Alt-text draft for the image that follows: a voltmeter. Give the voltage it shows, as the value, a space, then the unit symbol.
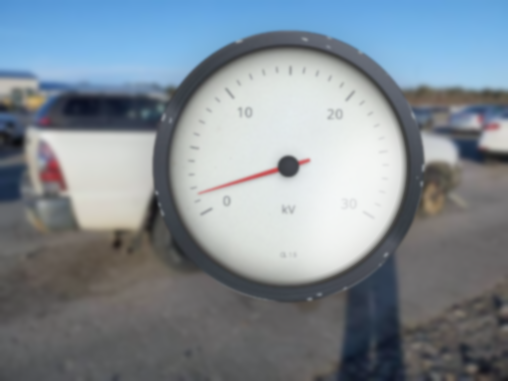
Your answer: 1.5 kV
